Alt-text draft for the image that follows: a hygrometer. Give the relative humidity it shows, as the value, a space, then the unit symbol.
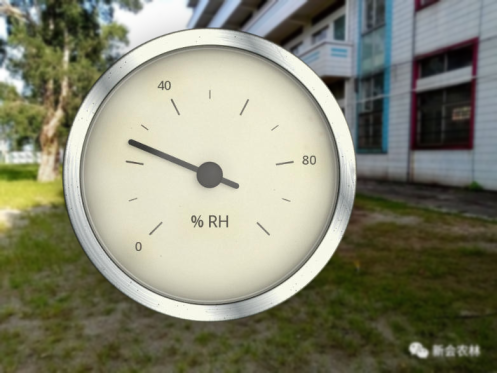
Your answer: 25 %
